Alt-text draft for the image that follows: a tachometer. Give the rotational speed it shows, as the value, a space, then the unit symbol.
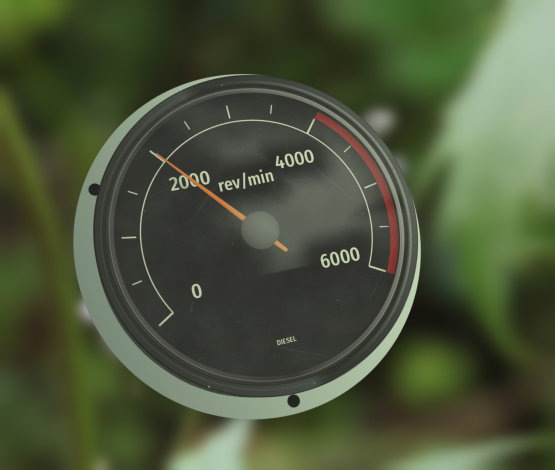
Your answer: 2000 rpm
